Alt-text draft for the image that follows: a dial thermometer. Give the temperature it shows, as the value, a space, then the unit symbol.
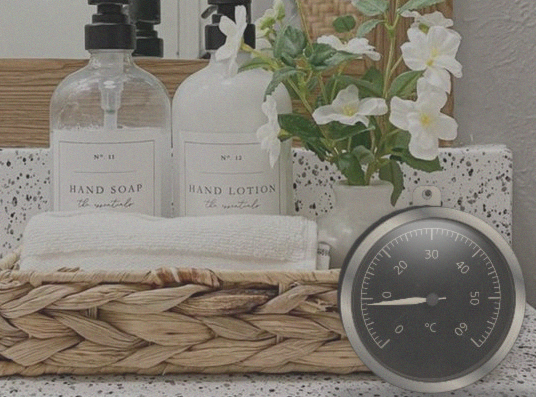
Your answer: 9 °C
